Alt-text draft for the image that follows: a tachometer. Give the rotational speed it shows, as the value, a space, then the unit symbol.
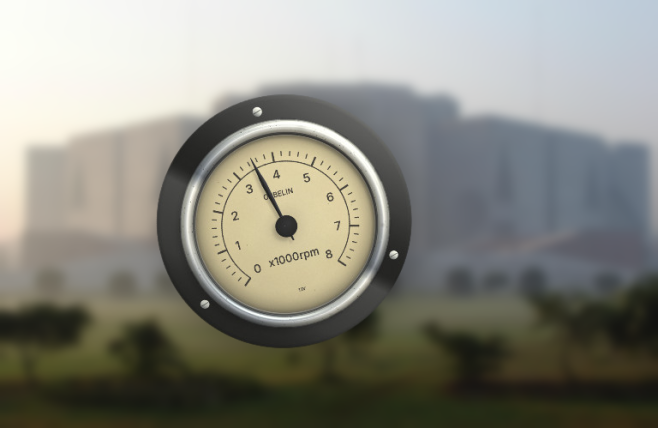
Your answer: 3500 rpm
